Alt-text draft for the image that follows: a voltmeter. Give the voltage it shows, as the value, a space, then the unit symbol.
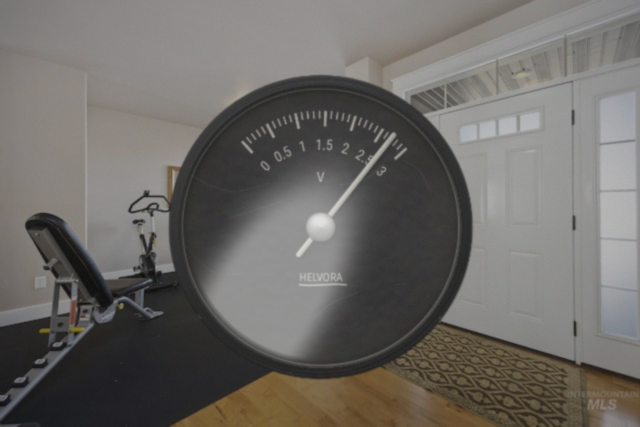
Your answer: 2.7 V
